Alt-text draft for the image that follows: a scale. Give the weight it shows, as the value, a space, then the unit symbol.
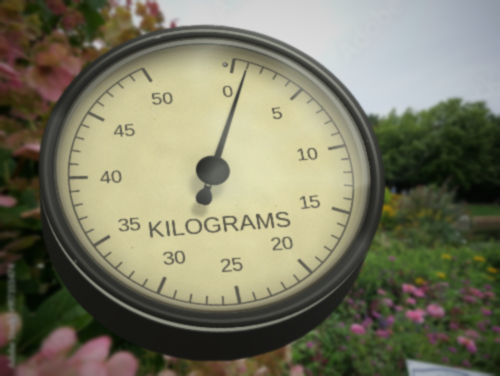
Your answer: 1 kg
